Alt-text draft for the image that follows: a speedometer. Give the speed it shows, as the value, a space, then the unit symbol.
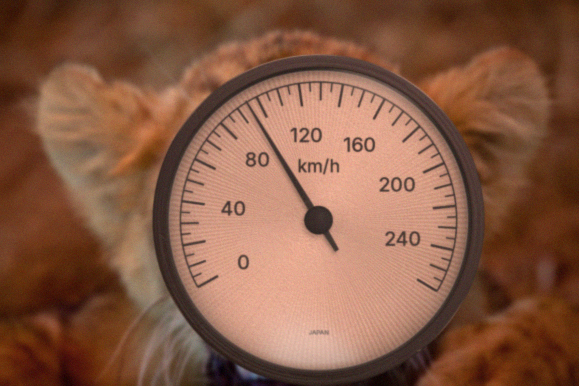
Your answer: 95 km/h
